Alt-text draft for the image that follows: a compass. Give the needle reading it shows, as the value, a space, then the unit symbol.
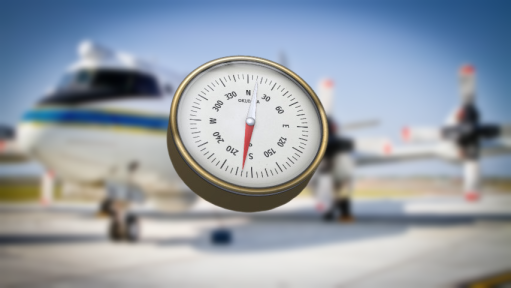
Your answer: 190 °
